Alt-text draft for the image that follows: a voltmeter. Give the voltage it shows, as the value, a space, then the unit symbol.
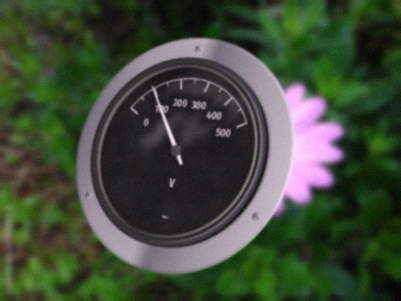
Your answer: 100 V
